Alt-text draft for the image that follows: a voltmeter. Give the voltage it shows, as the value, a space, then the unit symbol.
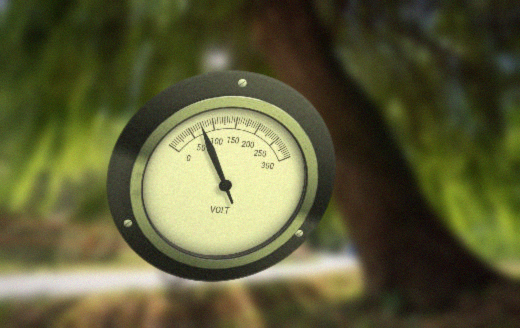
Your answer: 75 V
